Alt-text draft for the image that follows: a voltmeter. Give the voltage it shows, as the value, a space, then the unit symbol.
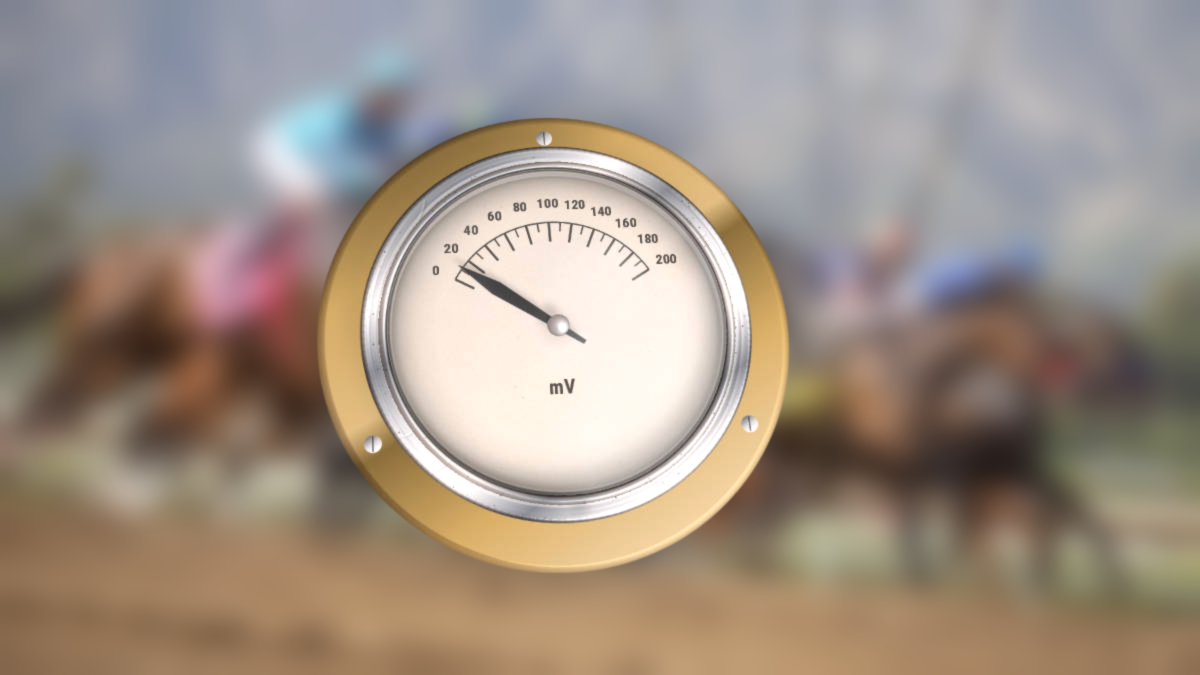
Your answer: 10 mV
